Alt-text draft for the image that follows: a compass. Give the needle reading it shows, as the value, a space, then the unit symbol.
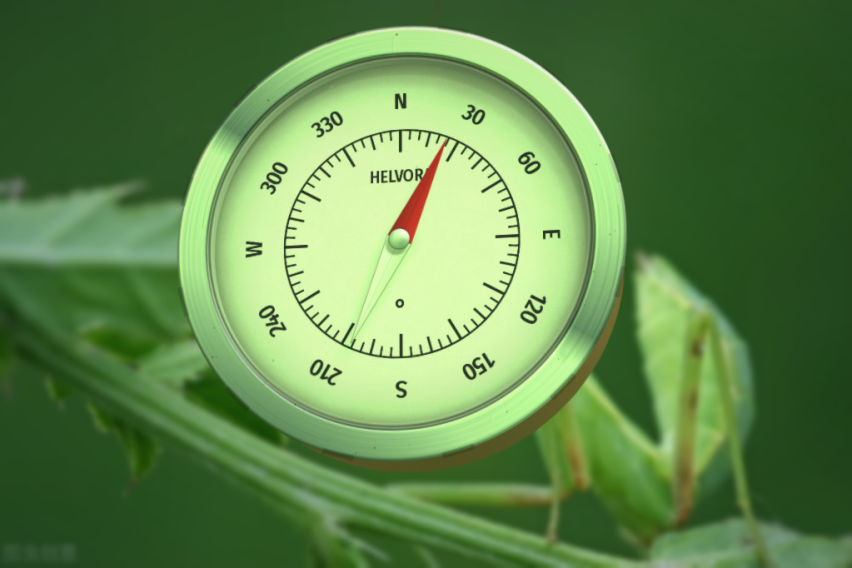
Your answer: 25 °
